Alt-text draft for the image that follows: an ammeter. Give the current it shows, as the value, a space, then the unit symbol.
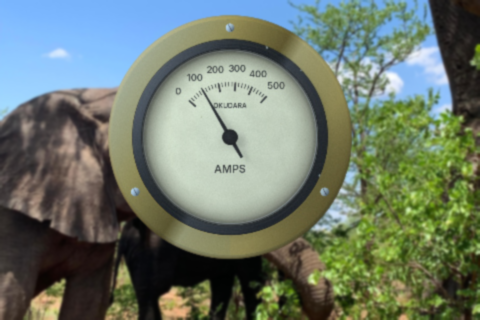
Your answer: 100 A
